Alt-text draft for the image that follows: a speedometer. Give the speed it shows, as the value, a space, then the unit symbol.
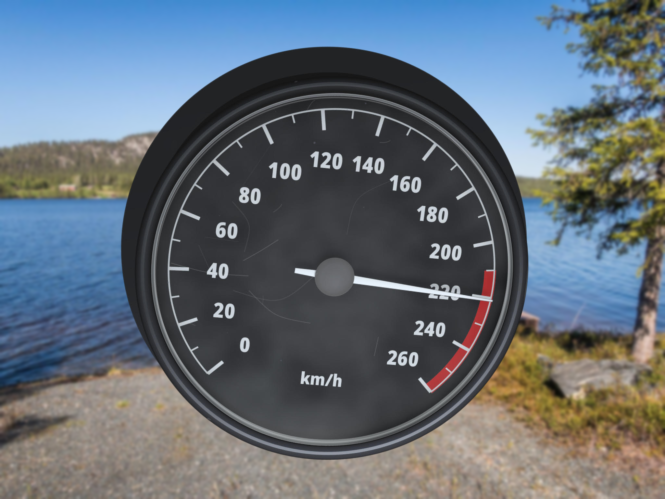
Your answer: 220 km/h
